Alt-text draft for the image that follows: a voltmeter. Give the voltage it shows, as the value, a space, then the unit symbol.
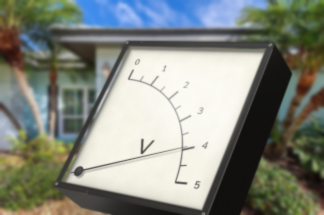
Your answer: 4 V
